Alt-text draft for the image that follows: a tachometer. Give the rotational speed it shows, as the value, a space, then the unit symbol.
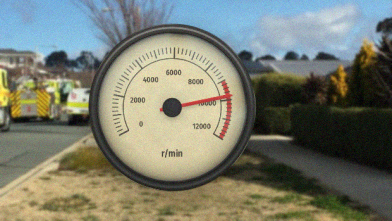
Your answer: 9800 rpm
